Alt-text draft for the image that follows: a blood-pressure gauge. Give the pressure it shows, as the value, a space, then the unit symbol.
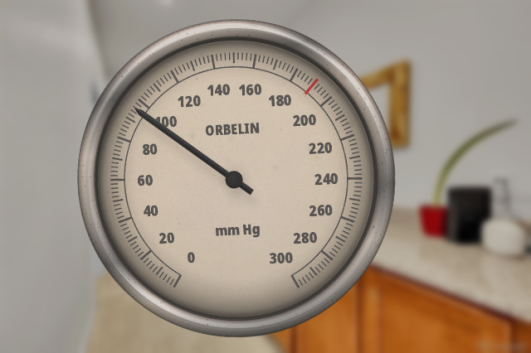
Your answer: 96 mmHg
